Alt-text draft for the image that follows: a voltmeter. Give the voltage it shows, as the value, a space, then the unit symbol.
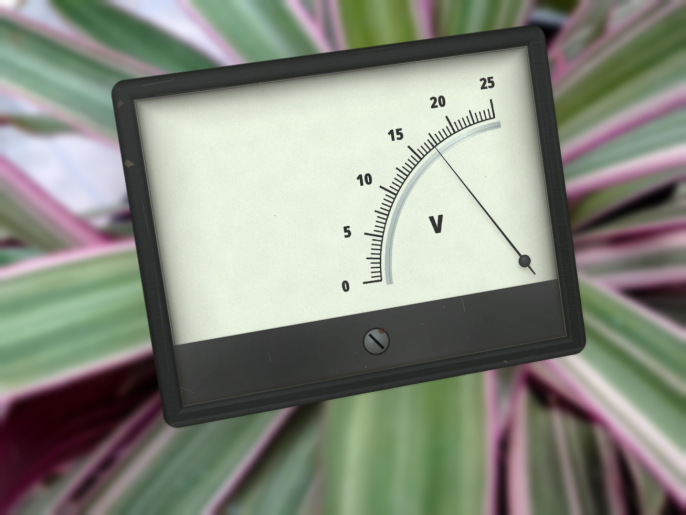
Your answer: 17 V
